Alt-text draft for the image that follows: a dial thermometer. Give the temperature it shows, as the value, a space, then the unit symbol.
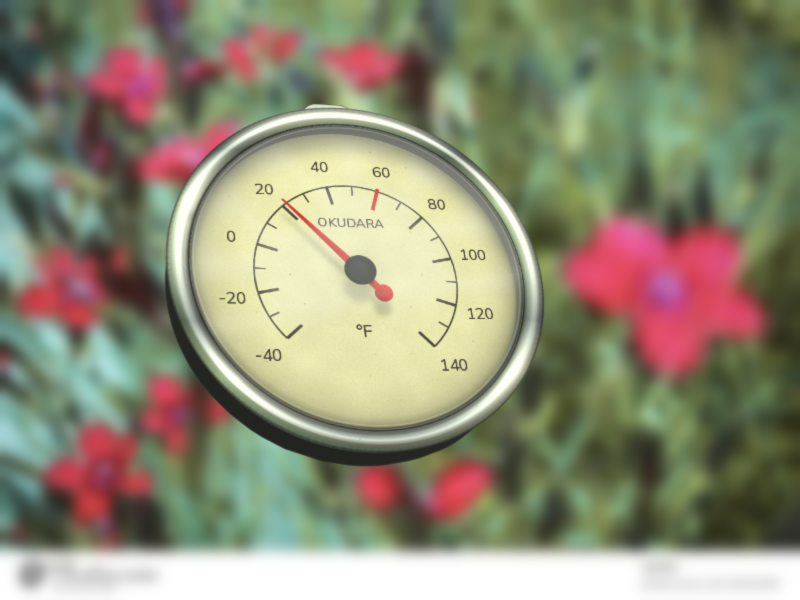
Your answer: 20 °F
